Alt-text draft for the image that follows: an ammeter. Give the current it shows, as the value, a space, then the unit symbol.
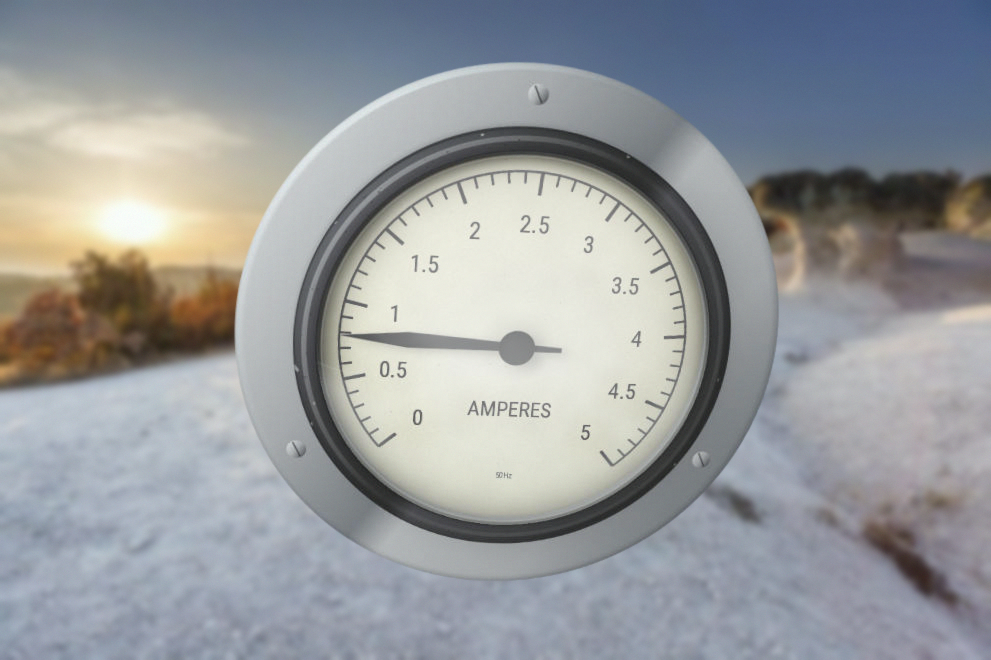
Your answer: 0.8 A
